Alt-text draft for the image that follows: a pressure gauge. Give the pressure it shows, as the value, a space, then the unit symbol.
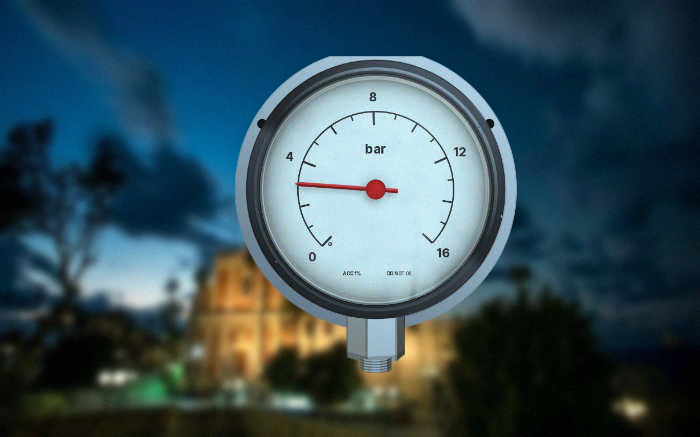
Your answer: 3 bar
